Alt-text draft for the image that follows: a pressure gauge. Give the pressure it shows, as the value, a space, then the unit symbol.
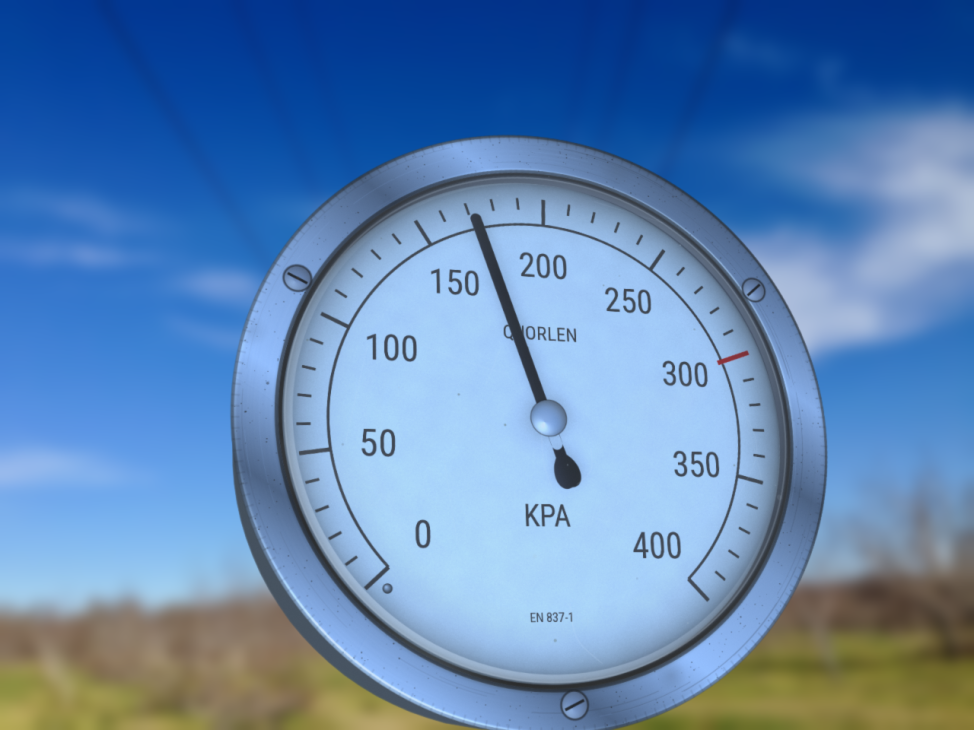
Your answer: 170 kPa
